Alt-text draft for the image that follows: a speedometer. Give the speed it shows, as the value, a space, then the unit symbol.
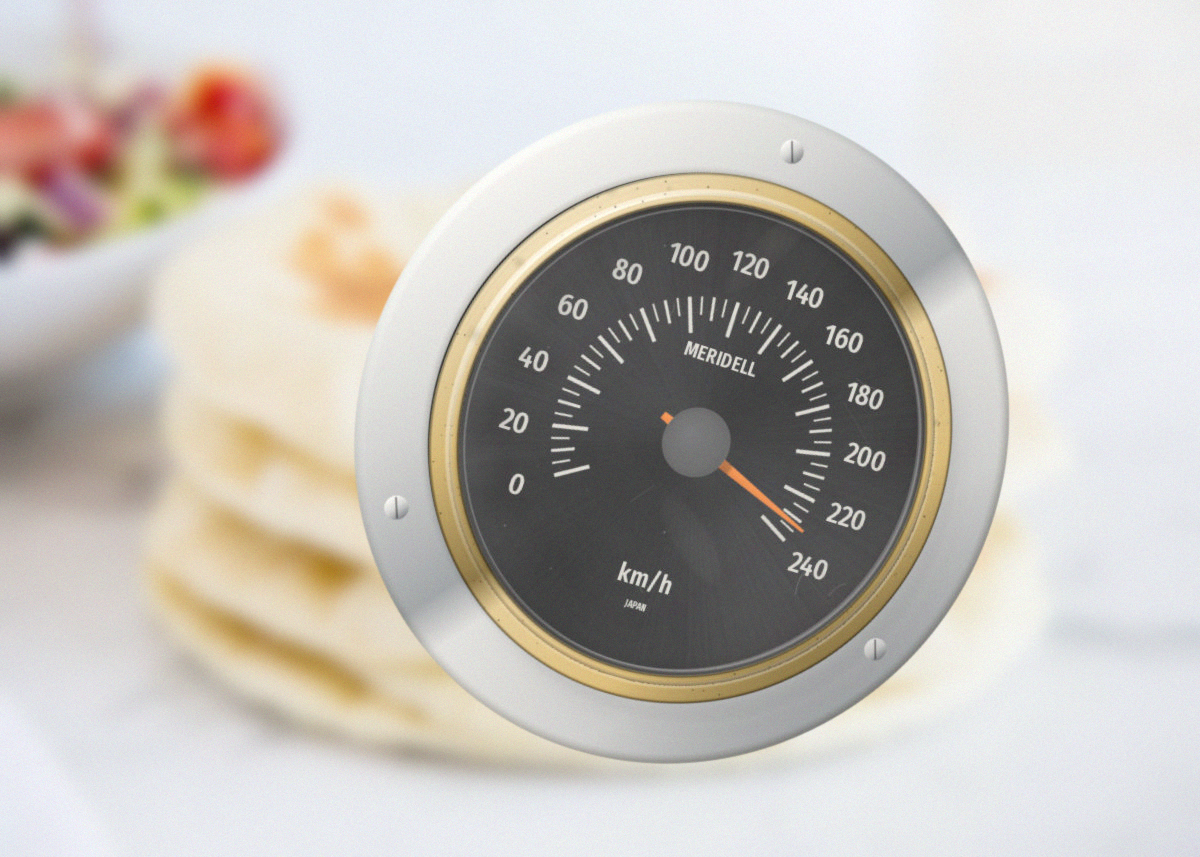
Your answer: 232.5 km/h
